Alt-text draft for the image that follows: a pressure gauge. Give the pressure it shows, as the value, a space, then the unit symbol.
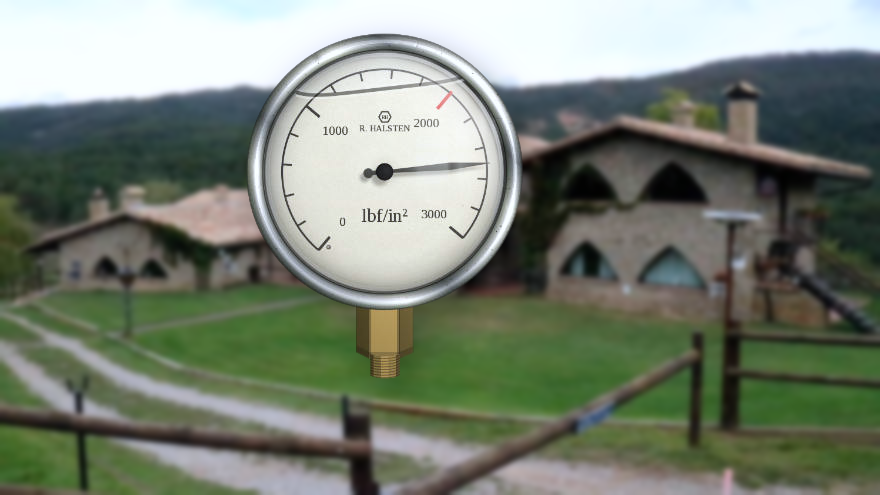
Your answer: 2500 psi
